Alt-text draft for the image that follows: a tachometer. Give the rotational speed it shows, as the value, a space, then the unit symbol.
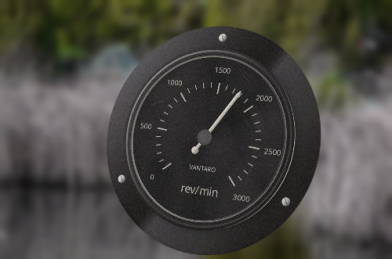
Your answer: 1800 rpm
